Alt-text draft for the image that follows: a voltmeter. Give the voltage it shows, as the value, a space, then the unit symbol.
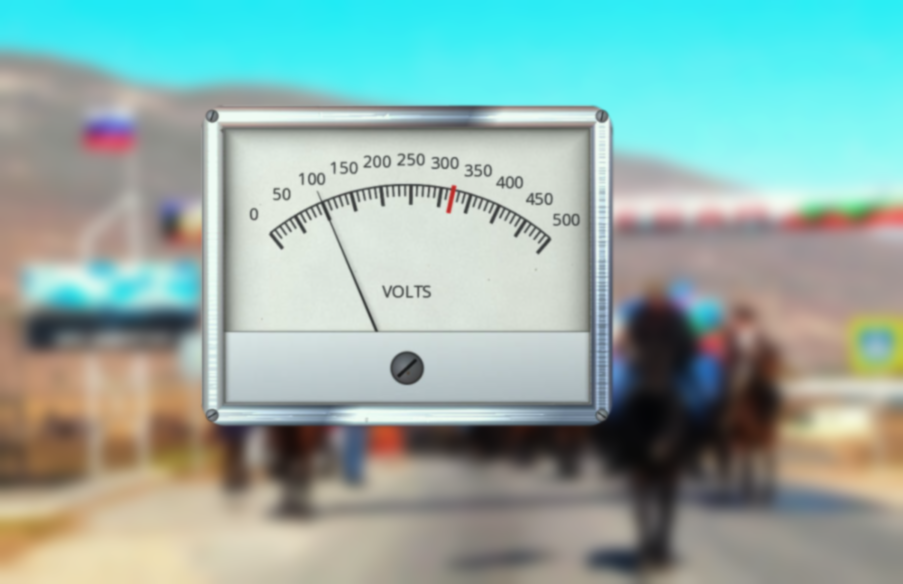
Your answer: 100 V
